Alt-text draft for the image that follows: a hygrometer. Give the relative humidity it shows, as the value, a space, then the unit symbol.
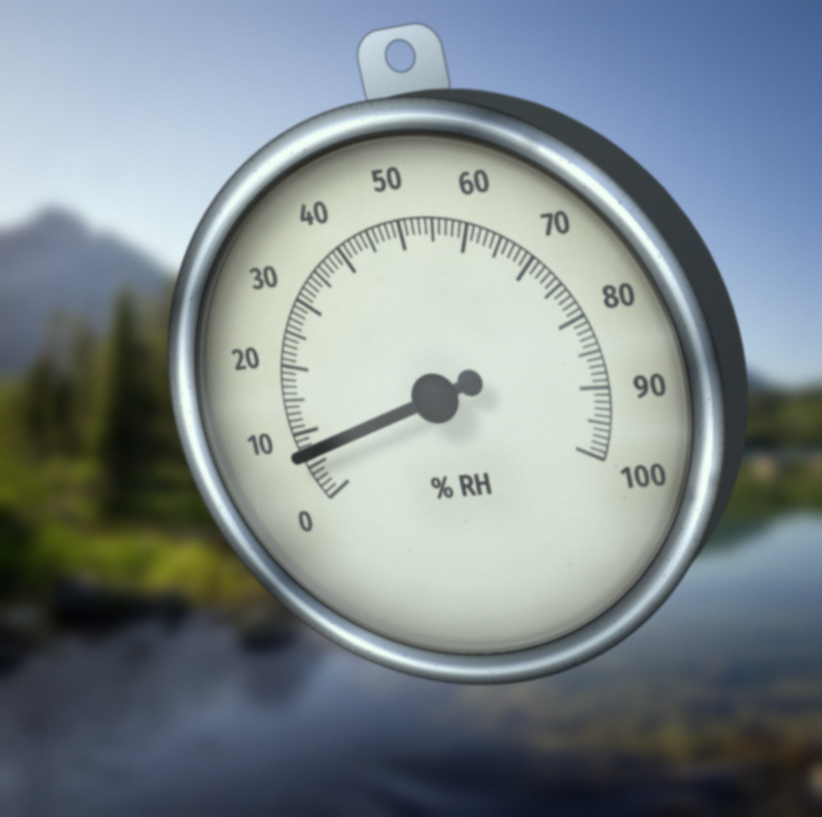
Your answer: 7 %
